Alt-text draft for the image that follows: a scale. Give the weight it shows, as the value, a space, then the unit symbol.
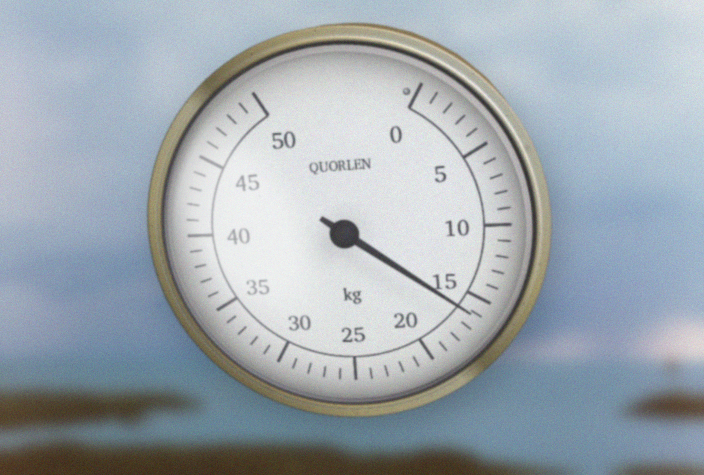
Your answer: 16 kg
